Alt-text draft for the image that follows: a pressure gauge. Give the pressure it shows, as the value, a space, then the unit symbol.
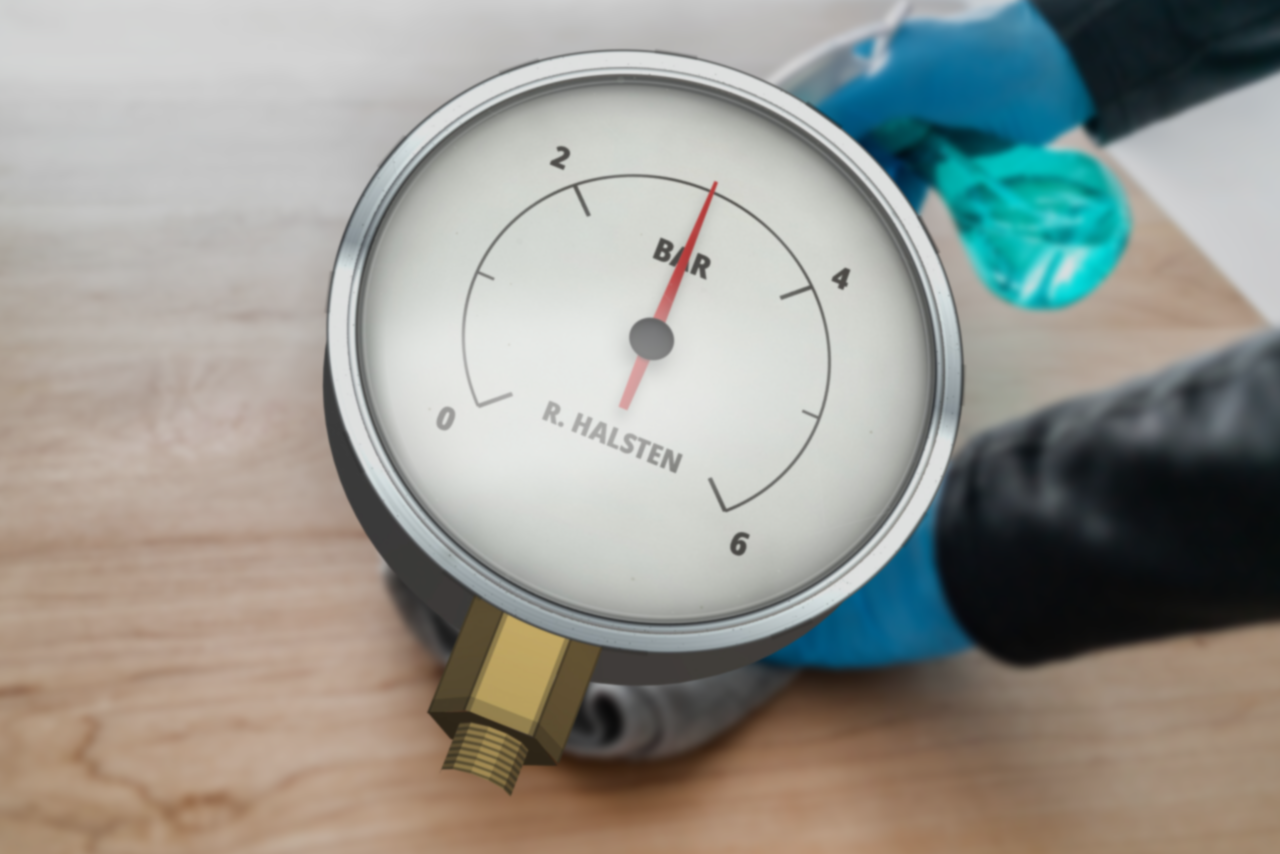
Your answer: 3 bar
